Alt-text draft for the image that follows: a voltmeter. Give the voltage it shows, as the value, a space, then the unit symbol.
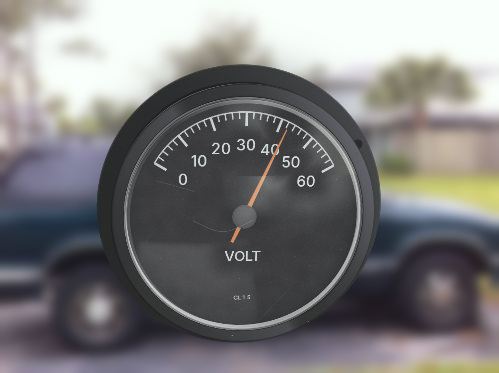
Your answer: 42 V
